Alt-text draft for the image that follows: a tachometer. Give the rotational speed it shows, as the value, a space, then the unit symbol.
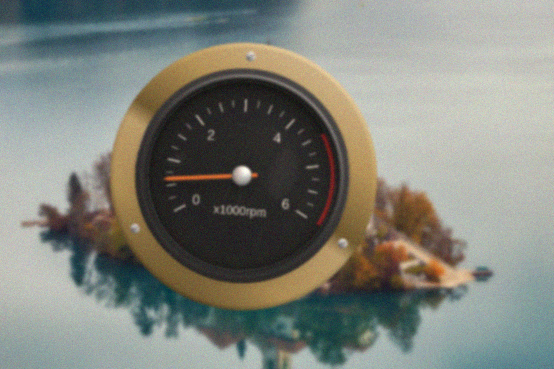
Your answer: 625 rpm
